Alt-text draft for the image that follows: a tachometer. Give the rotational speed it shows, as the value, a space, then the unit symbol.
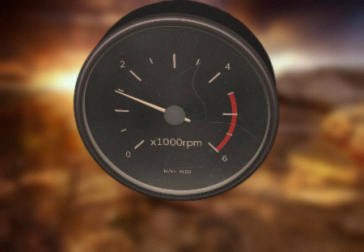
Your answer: 1500 rpm
